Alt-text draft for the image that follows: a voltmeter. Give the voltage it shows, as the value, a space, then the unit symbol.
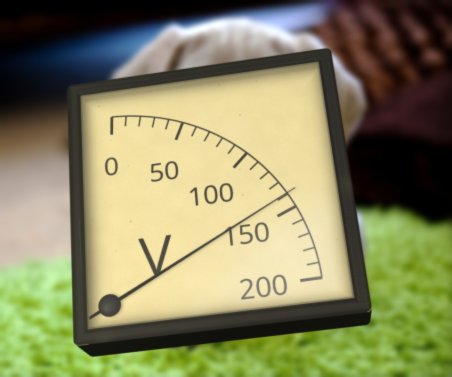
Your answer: 140 V
